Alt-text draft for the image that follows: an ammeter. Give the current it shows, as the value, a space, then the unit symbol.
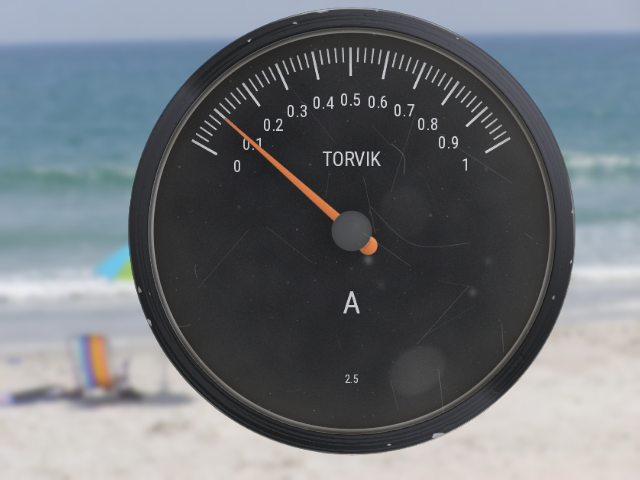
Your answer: 0.1 A
